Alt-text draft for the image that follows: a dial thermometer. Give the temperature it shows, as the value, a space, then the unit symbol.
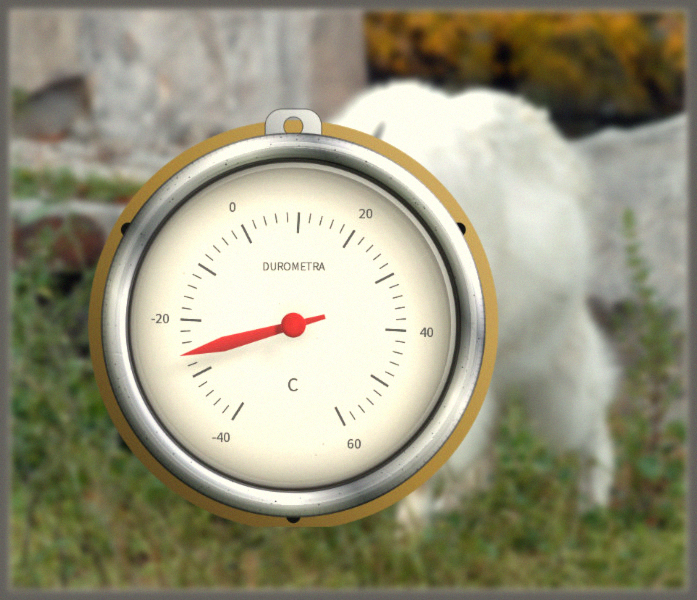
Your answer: -26 °C
